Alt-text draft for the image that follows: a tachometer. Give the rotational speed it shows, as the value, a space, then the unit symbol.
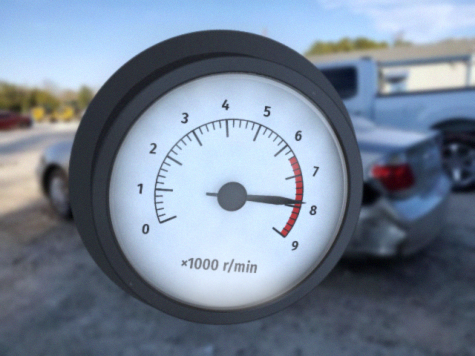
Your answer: 7800 rpm
